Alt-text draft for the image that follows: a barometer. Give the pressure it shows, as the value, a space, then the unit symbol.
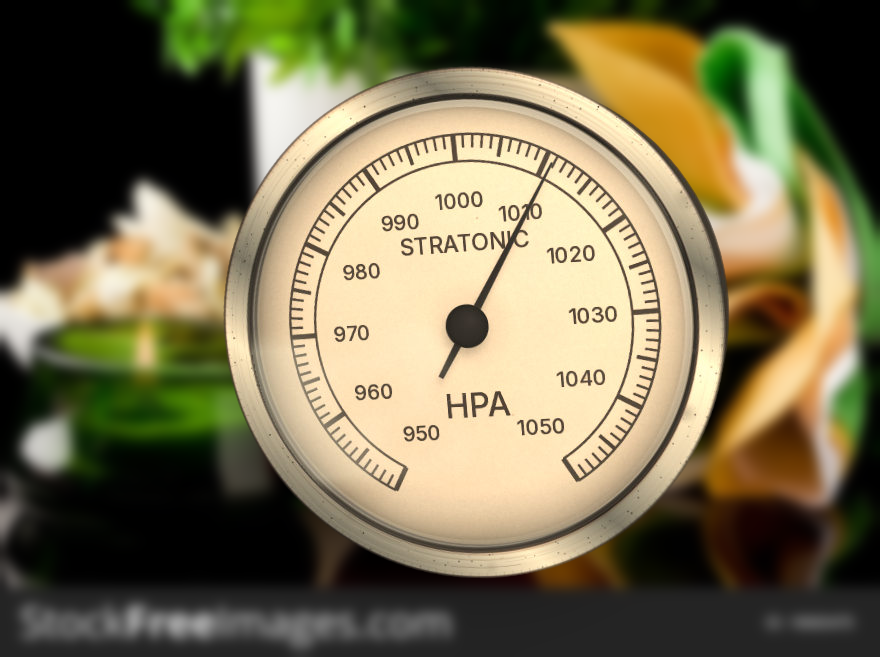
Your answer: 1011 hPa
